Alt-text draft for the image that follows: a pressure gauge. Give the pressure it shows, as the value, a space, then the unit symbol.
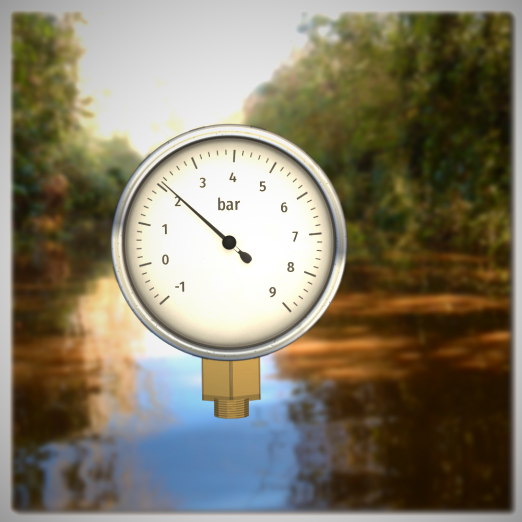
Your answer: 2.1 bar
